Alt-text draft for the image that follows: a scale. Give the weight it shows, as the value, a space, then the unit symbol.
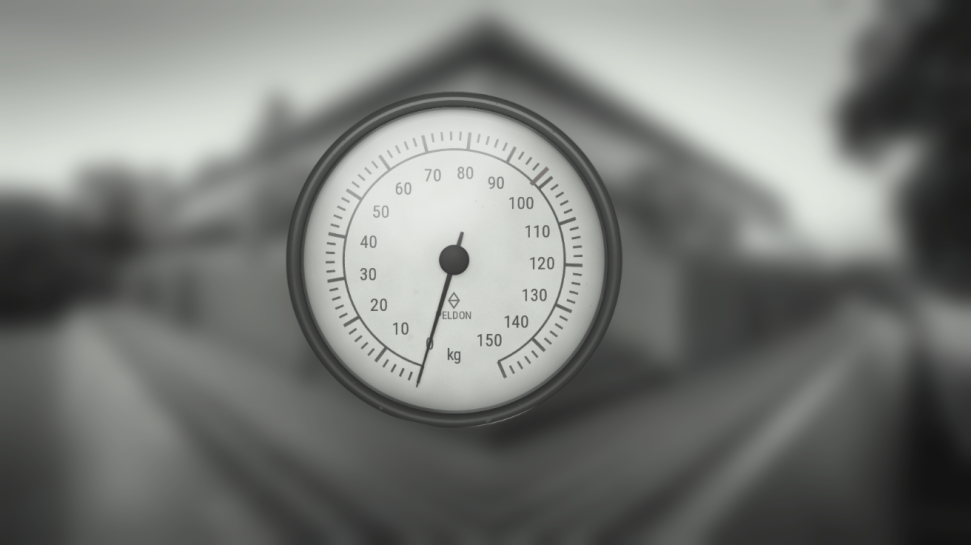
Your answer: 0 kg
